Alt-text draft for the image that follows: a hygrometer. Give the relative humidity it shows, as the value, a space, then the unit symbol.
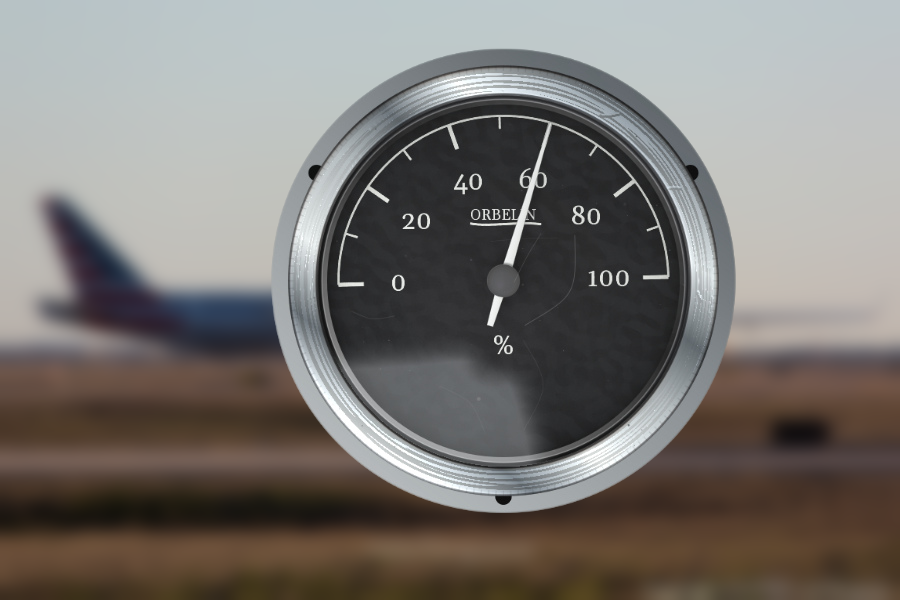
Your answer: 60 %
